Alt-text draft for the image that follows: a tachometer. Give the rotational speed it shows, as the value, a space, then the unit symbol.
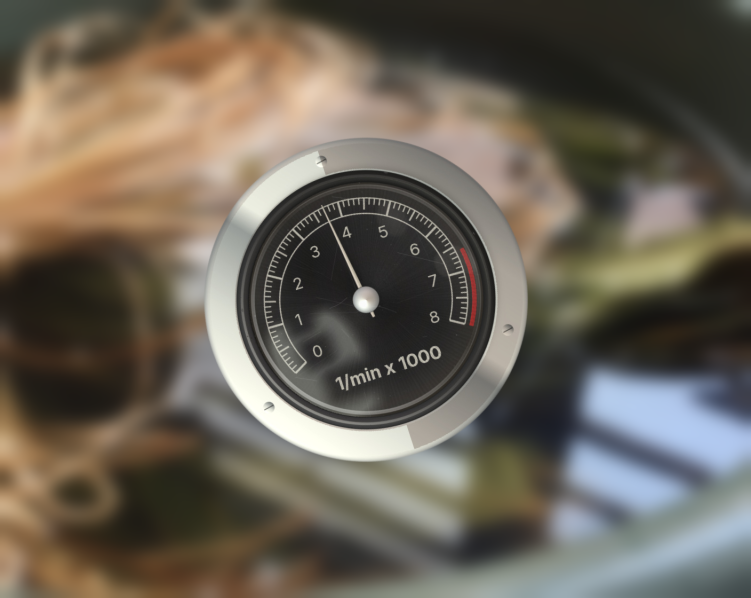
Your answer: 3700 rpm
